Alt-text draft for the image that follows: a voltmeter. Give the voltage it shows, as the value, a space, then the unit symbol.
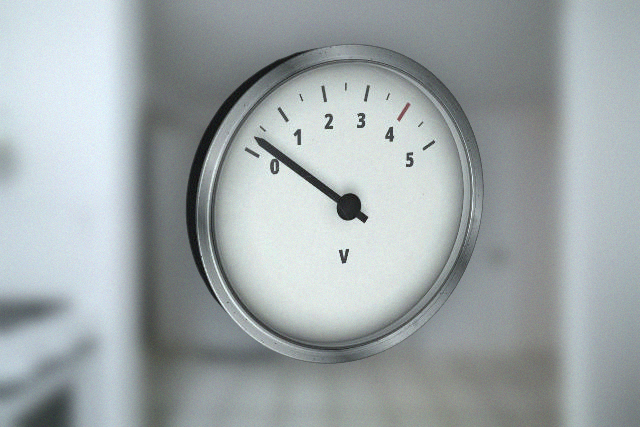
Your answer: 0.25 V
